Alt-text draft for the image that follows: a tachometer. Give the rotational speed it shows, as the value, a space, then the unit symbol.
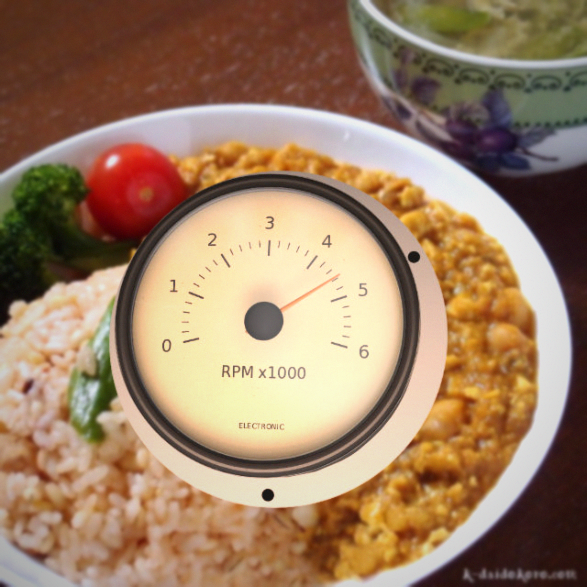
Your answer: 4600 rpm
